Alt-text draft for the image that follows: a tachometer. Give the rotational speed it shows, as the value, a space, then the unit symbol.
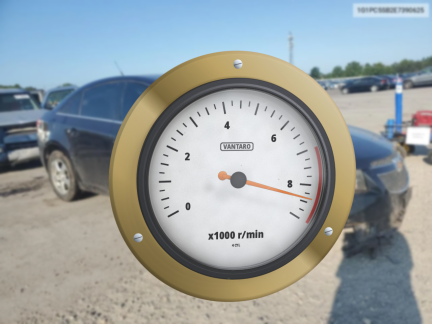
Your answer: 8375 rpm
